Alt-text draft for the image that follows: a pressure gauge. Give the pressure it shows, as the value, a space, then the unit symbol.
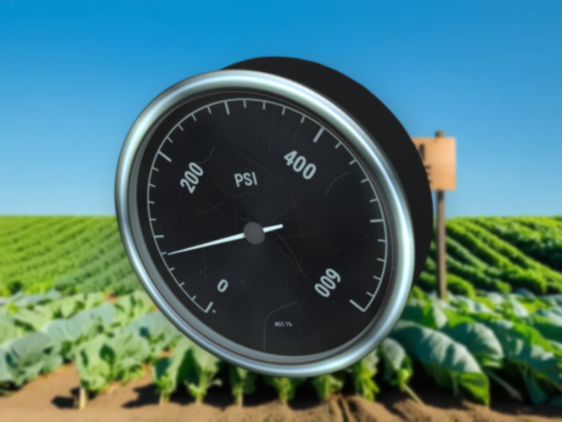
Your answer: 80 psi
